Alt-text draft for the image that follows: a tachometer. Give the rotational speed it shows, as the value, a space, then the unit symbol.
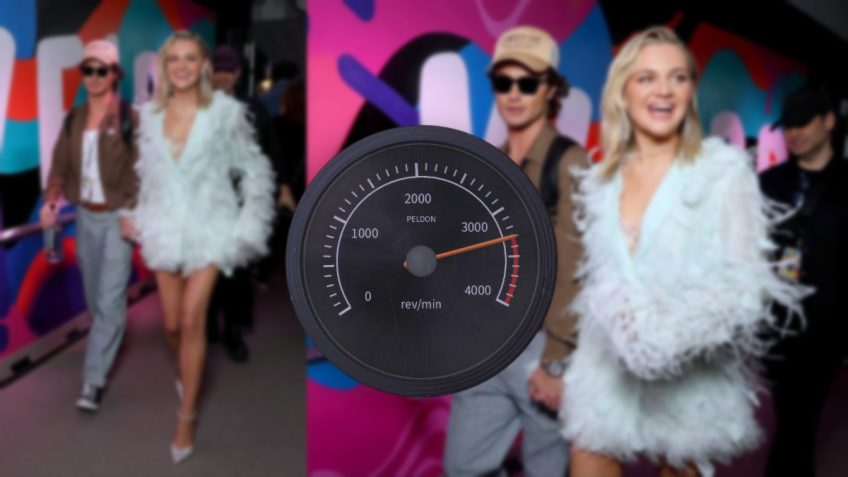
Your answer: 3300 rpm
